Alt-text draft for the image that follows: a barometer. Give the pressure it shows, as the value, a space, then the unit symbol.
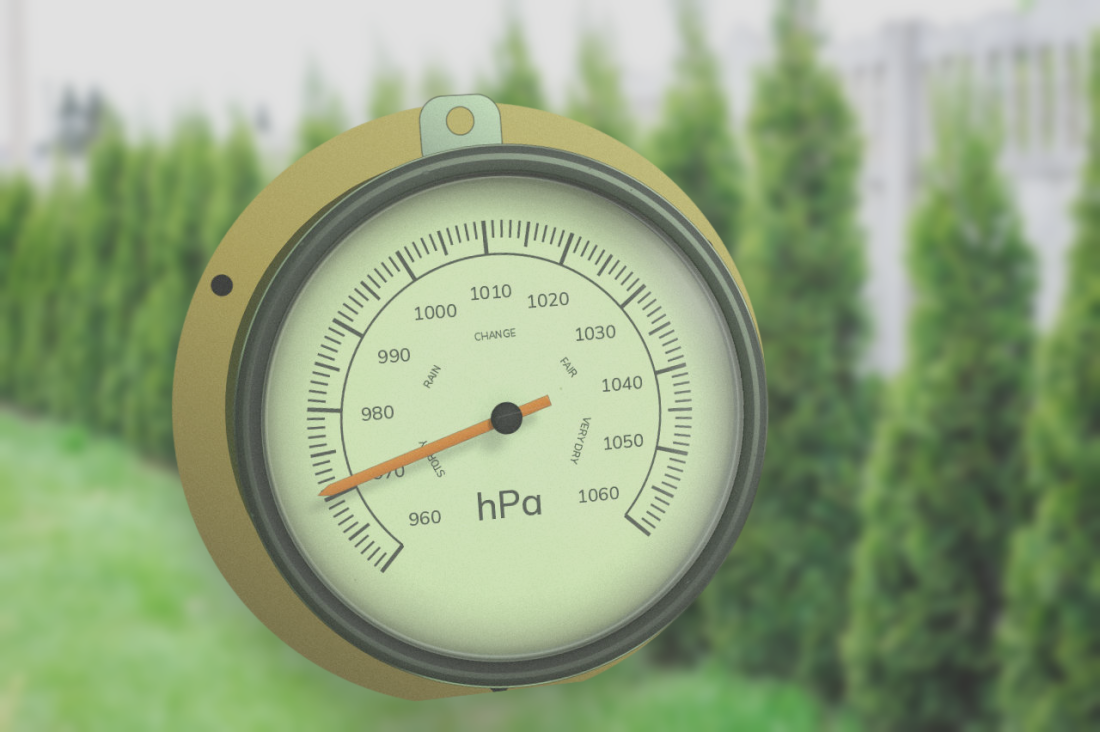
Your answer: 971 hPa
